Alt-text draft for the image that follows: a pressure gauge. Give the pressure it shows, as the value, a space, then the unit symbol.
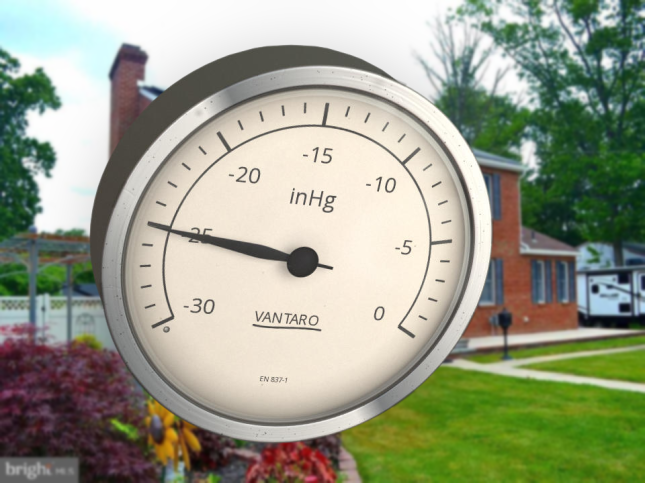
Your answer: -25 inHg
